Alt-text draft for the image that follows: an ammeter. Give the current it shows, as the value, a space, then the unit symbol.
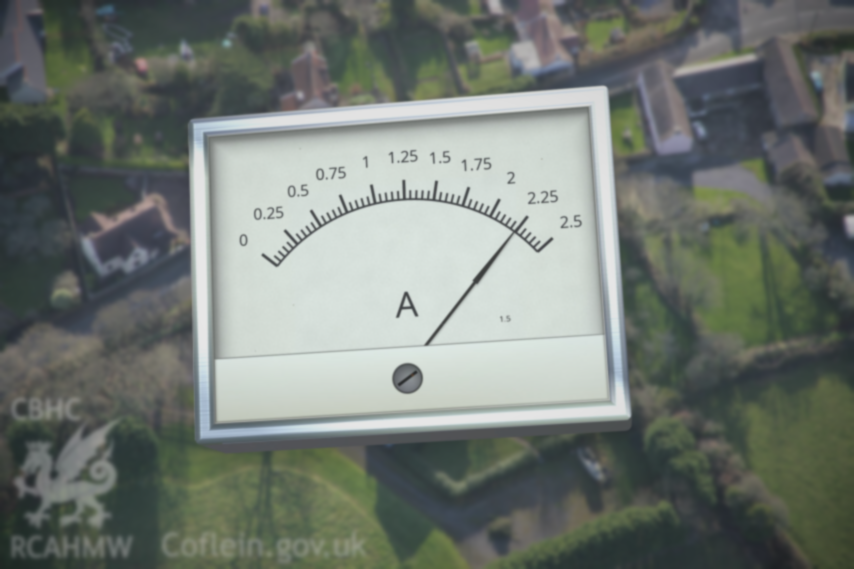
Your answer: 2.25 A
